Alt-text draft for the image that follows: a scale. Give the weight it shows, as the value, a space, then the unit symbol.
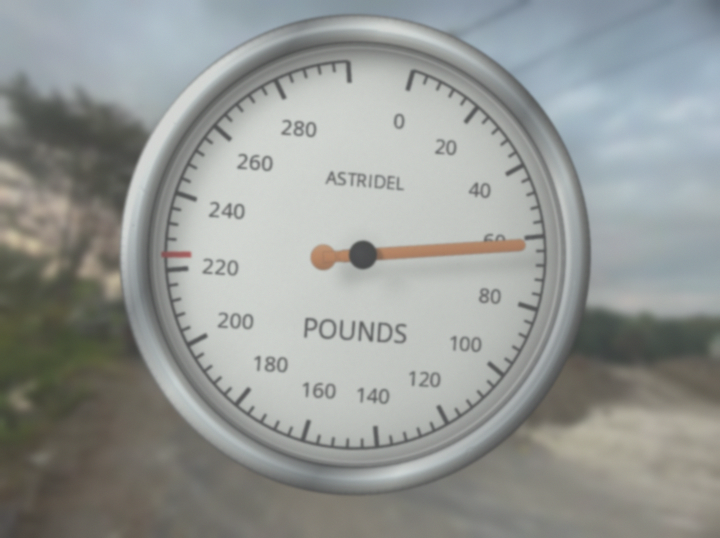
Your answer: 62 lb
